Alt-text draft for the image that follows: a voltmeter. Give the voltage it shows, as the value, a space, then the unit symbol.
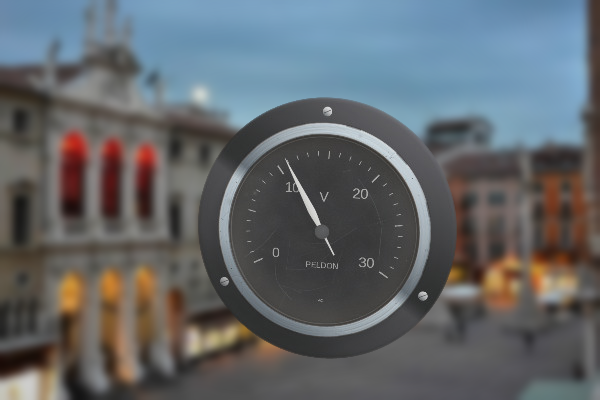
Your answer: 11 V
